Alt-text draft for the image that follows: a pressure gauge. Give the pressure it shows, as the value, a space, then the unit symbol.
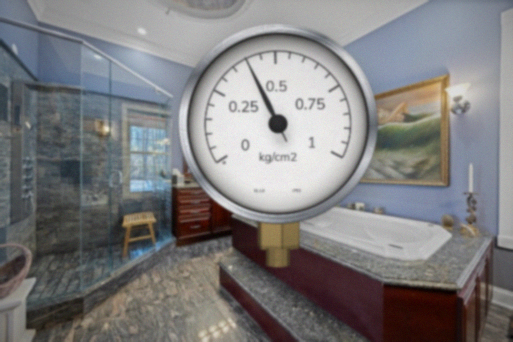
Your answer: 0.4 kg/cm²
